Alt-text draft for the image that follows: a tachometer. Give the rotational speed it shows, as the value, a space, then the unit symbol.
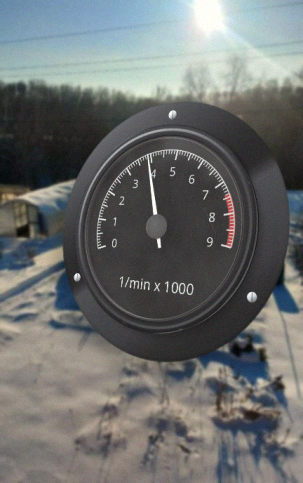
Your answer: 4000 rpm
